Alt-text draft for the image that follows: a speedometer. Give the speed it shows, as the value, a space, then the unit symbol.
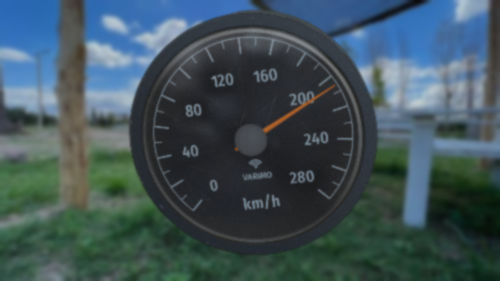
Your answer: 205 km/h
